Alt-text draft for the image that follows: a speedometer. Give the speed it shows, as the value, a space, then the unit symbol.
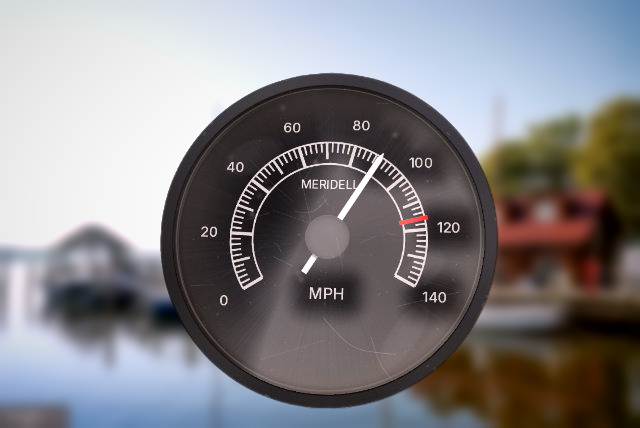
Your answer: 90 mph
